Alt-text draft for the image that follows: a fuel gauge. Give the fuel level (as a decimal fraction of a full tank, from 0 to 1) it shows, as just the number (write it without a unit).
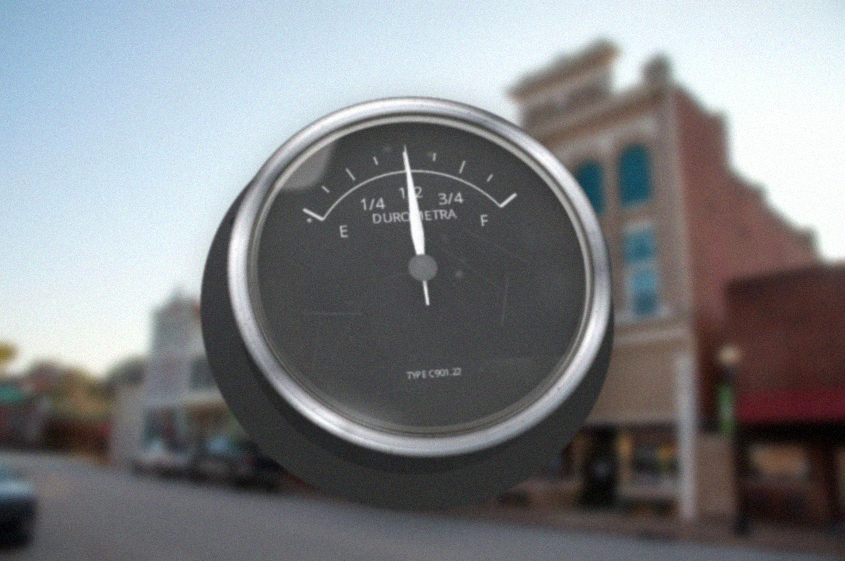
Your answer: 0.5
